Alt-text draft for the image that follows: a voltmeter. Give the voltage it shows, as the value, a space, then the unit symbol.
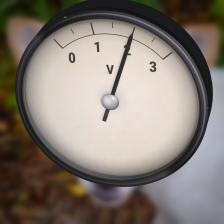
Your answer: 2 V
